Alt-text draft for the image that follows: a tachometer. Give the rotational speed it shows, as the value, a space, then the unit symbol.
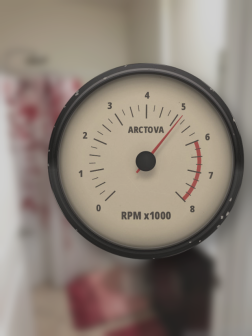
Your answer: 5125 rpm
